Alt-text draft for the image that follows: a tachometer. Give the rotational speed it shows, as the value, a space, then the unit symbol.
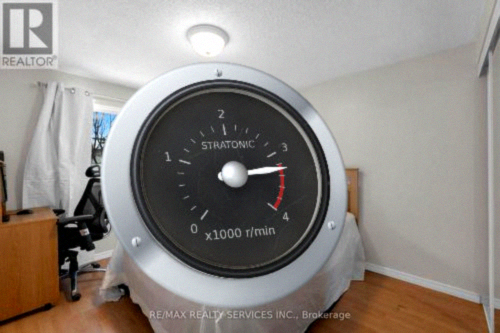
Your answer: 3300 rpm
